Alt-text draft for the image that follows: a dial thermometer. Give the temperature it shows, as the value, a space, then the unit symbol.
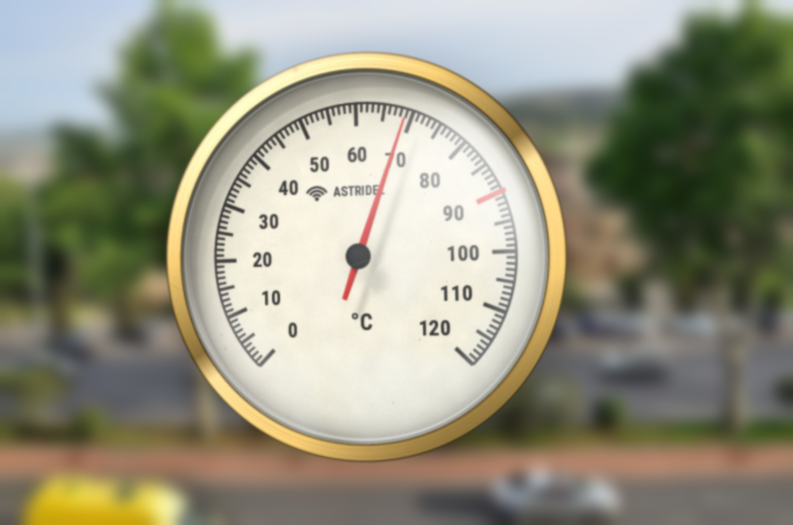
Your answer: 69 °C
